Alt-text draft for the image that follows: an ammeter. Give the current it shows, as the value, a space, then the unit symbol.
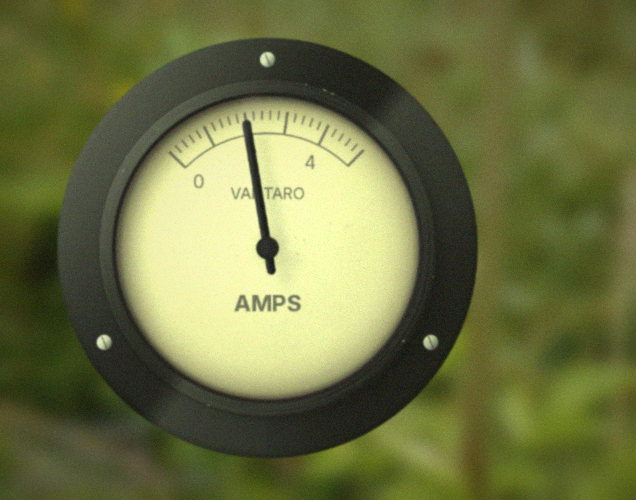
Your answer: 2 A
